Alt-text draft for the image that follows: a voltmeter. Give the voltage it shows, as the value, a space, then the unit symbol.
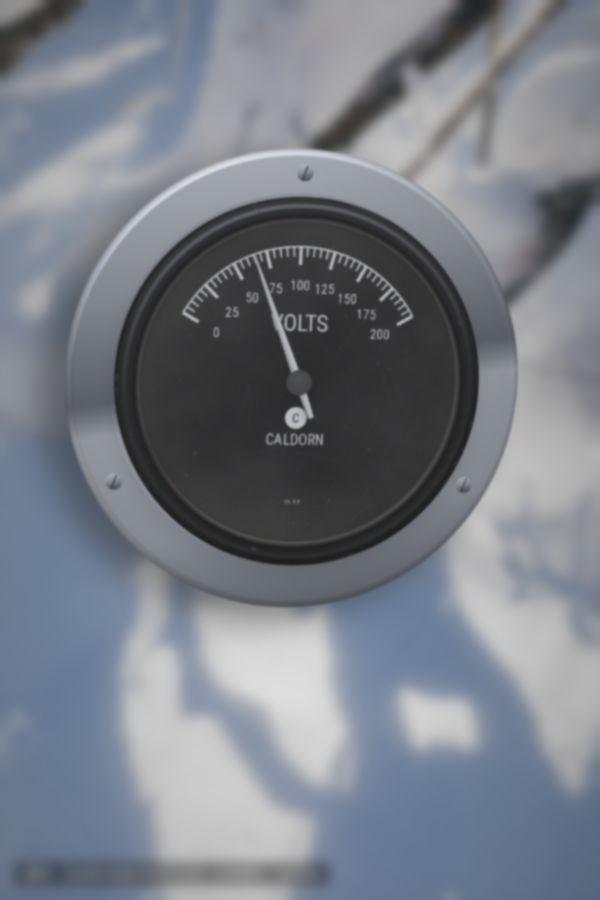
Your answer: 65 V
